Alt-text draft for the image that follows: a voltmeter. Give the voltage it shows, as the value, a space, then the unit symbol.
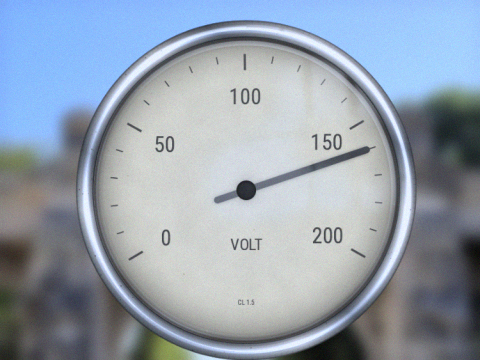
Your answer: 160 V
